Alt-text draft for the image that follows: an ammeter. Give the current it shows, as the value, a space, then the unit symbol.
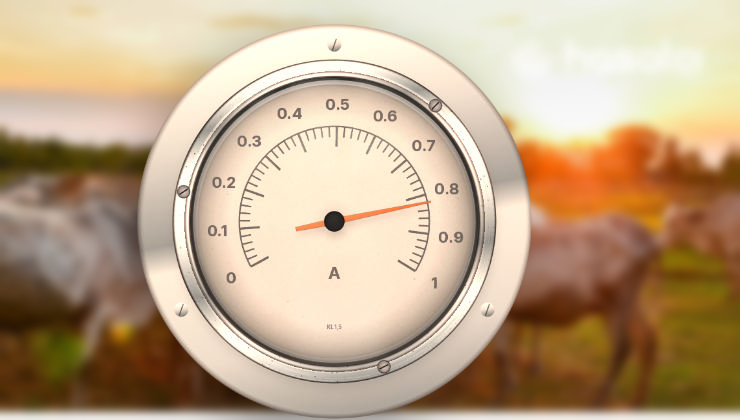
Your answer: 0.82 A
